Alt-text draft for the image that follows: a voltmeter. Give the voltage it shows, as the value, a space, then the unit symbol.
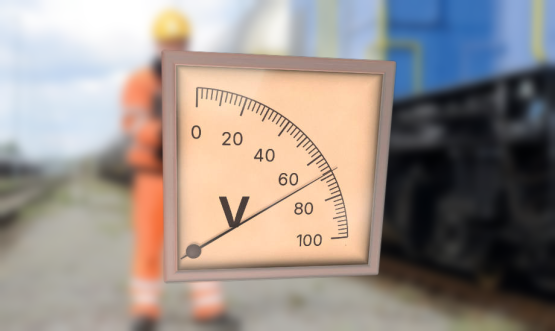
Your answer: 68 V
